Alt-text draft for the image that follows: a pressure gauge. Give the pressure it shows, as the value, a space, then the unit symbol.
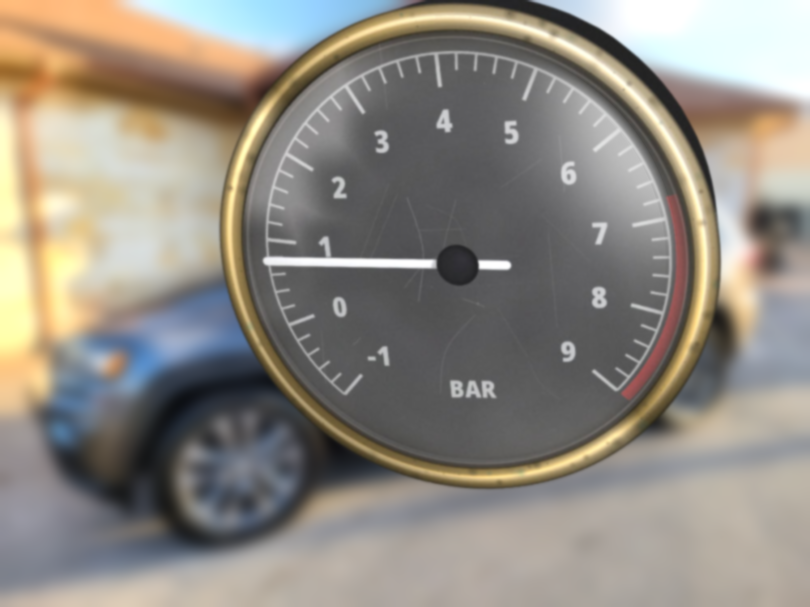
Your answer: 0.8 bar
